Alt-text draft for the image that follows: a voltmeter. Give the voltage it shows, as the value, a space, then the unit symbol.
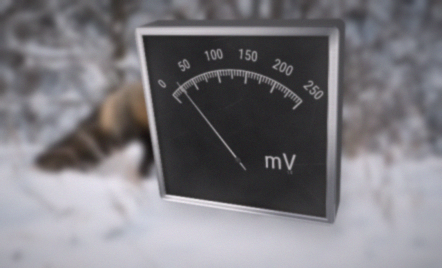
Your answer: 25 mV
